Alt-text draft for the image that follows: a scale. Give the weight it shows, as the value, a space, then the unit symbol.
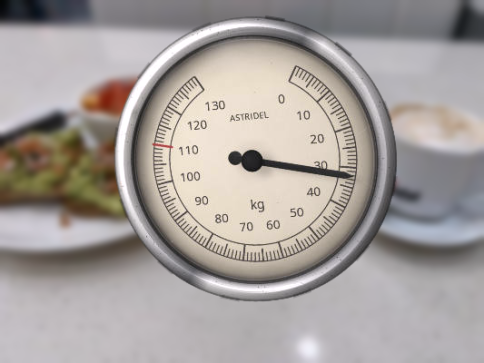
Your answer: 32 kg
